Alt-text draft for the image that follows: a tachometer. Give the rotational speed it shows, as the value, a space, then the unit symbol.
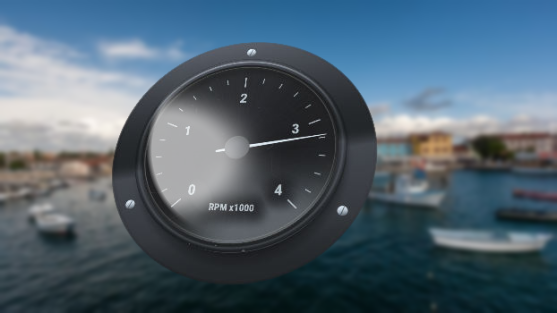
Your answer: 3200 rpm
